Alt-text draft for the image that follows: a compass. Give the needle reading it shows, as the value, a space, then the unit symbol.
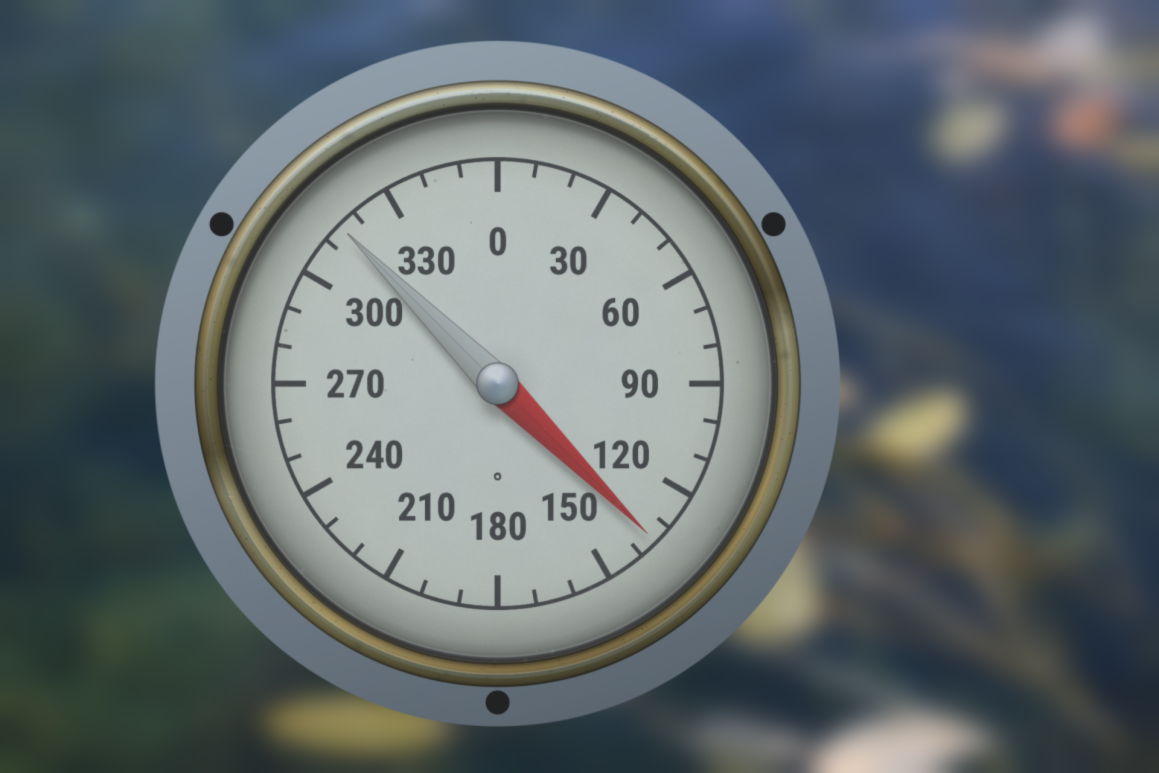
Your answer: 135 °
